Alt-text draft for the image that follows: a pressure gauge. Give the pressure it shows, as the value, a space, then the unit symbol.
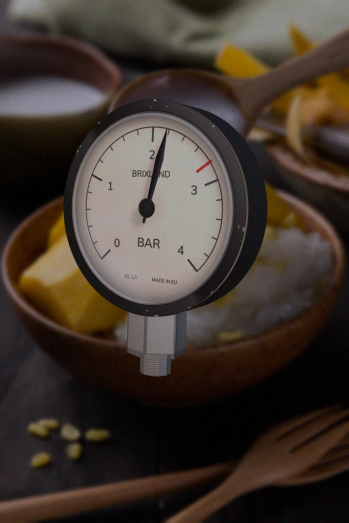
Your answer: 2.2 bar
